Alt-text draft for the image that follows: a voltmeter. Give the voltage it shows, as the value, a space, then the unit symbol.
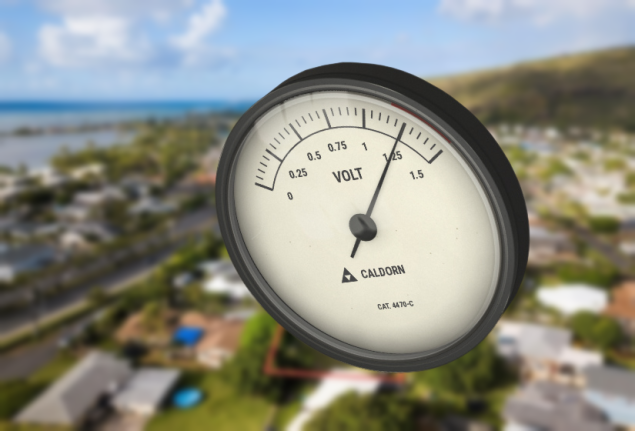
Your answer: 1.25 V
